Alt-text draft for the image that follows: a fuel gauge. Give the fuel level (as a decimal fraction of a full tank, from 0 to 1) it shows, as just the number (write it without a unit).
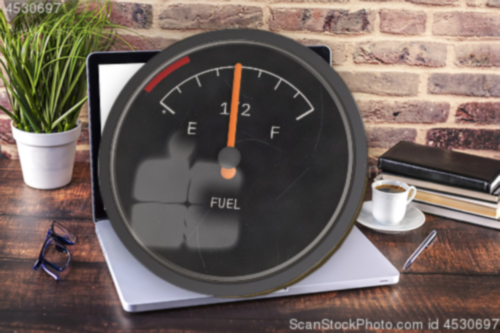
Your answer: 0.5
